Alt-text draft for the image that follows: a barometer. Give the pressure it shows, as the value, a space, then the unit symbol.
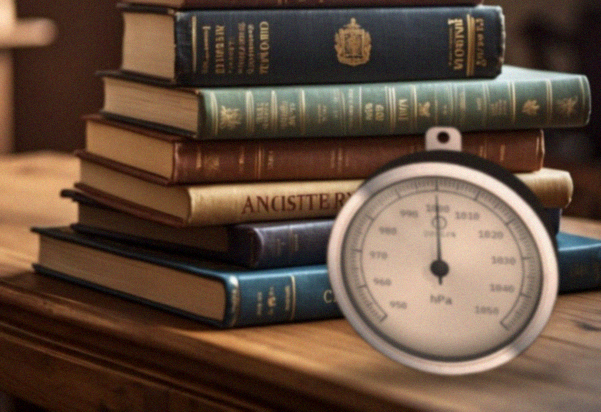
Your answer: 1000 hPa
